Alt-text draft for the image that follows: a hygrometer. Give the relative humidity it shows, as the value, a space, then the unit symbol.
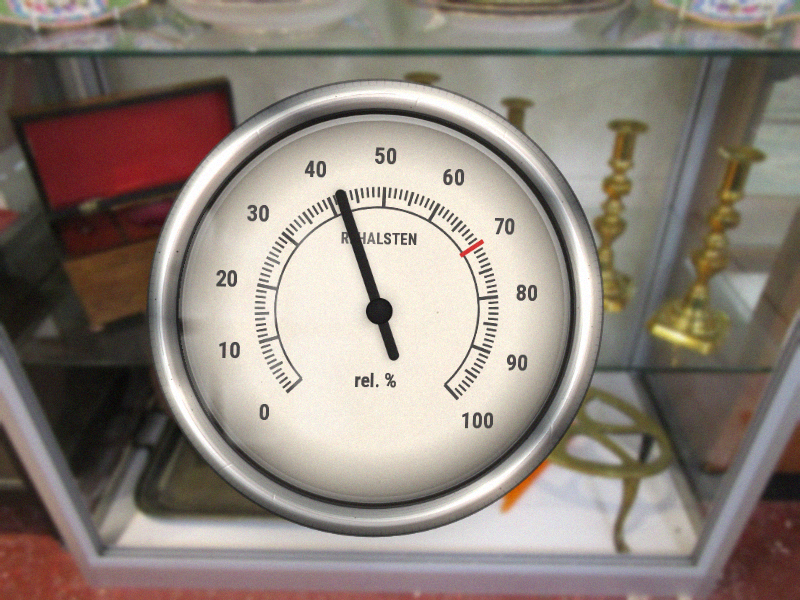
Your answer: 42 %
